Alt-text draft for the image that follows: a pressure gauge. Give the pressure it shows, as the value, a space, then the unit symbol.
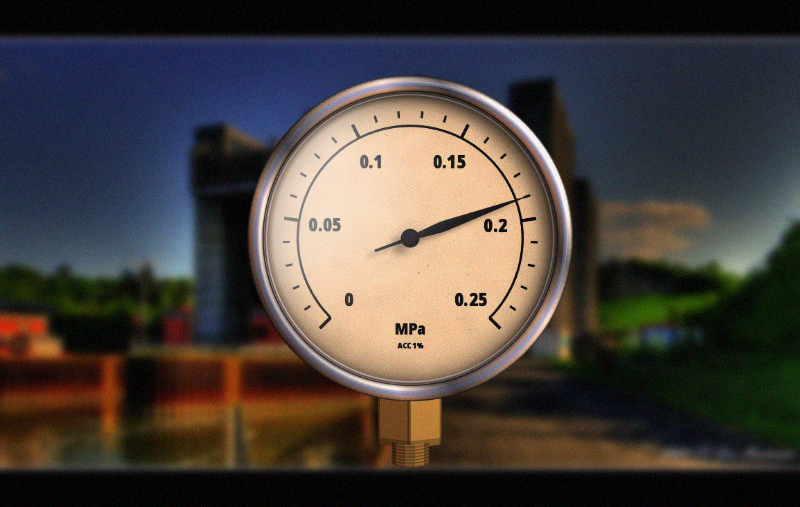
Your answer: 0.19 MPa
